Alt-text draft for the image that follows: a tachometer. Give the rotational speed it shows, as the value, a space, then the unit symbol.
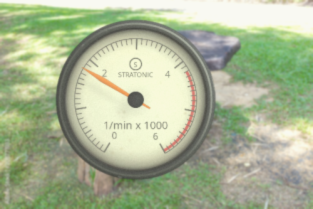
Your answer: 1800 rpm
